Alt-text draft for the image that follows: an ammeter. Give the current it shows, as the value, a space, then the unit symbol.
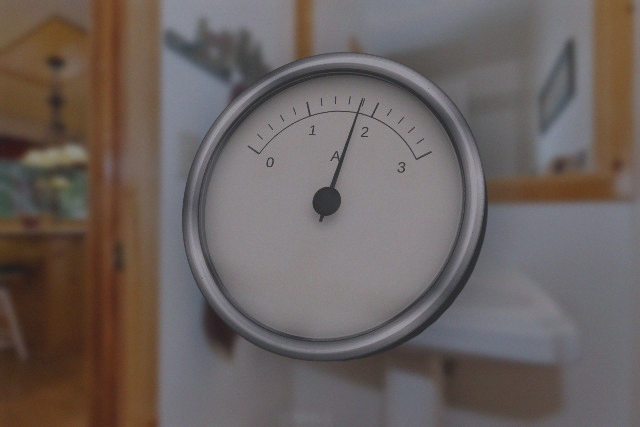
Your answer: 1.8 A
